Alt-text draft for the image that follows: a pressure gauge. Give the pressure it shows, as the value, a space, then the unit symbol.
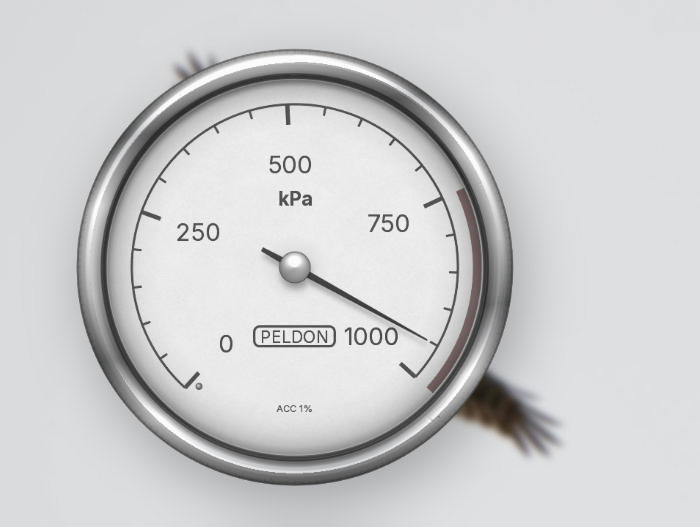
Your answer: 950 kPa
